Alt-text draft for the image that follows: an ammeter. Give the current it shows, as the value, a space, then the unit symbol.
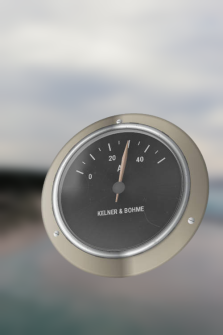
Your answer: 30 A
